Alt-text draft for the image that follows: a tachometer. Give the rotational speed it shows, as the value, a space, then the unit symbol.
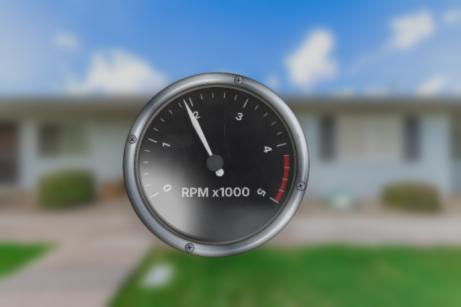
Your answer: 1900 rpm
